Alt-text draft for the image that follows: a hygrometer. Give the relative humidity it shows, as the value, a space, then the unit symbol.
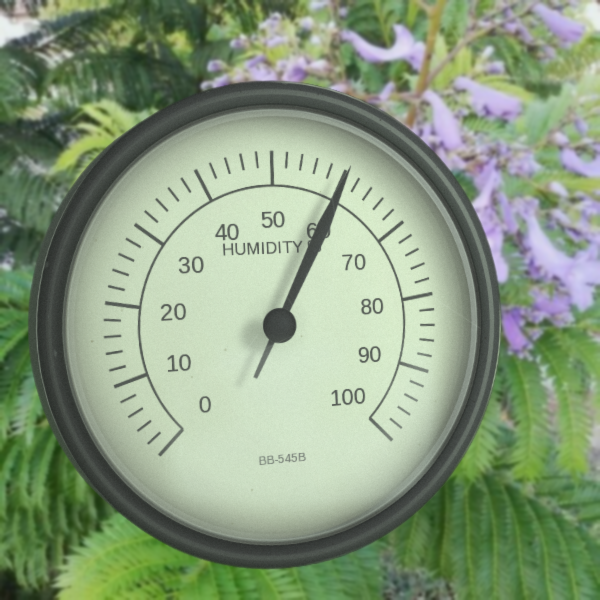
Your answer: 60 %
